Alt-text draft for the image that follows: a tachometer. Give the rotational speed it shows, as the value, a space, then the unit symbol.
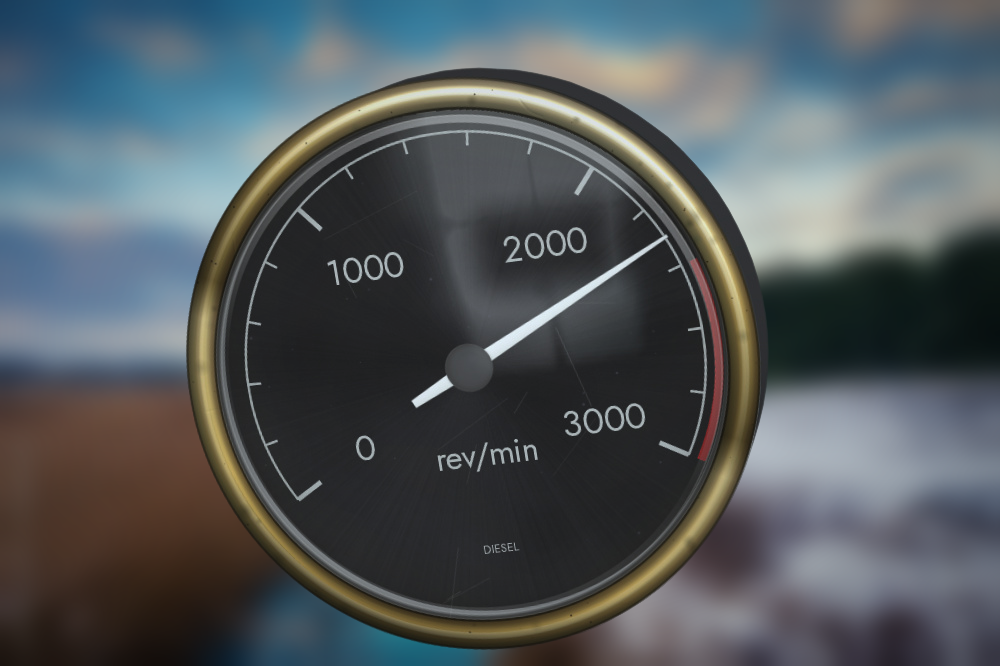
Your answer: 2300 rpm
